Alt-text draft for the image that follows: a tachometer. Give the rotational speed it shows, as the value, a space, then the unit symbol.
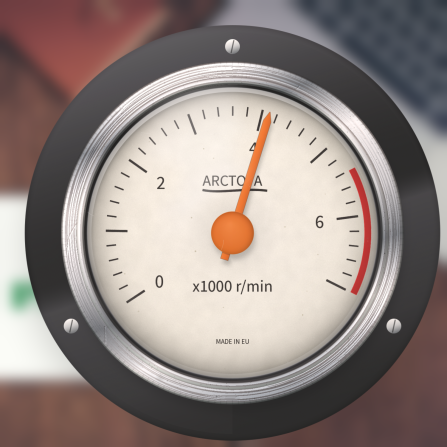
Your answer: 4100 rpm
